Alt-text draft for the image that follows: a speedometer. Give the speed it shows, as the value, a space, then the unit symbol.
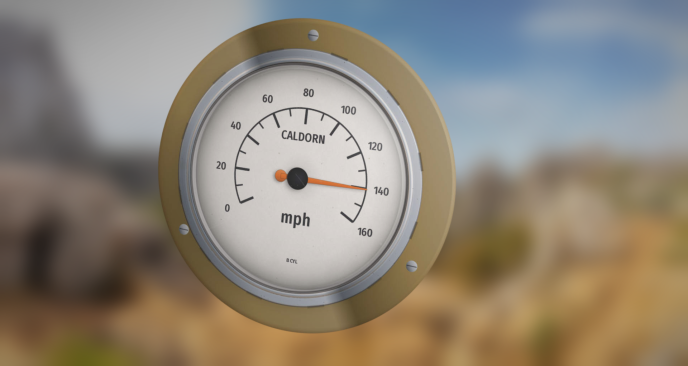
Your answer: 140 mph
